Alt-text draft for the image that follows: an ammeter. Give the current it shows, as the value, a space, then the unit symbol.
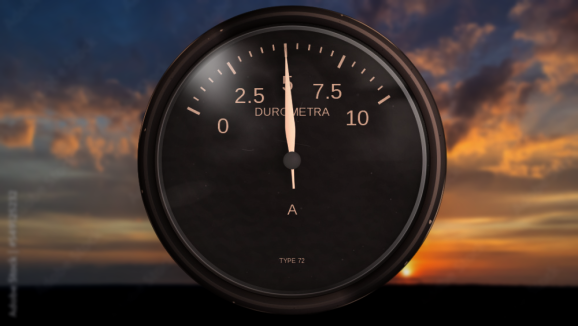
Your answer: 5 A
